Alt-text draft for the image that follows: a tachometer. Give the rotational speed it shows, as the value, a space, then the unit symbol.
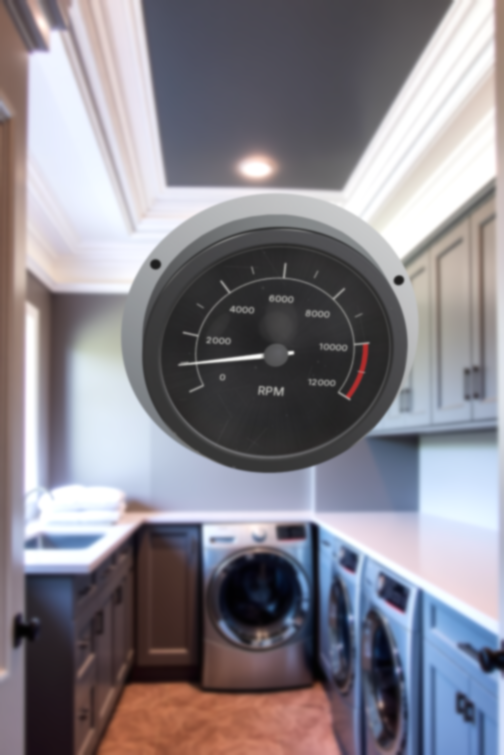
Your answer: 1000 rpm
